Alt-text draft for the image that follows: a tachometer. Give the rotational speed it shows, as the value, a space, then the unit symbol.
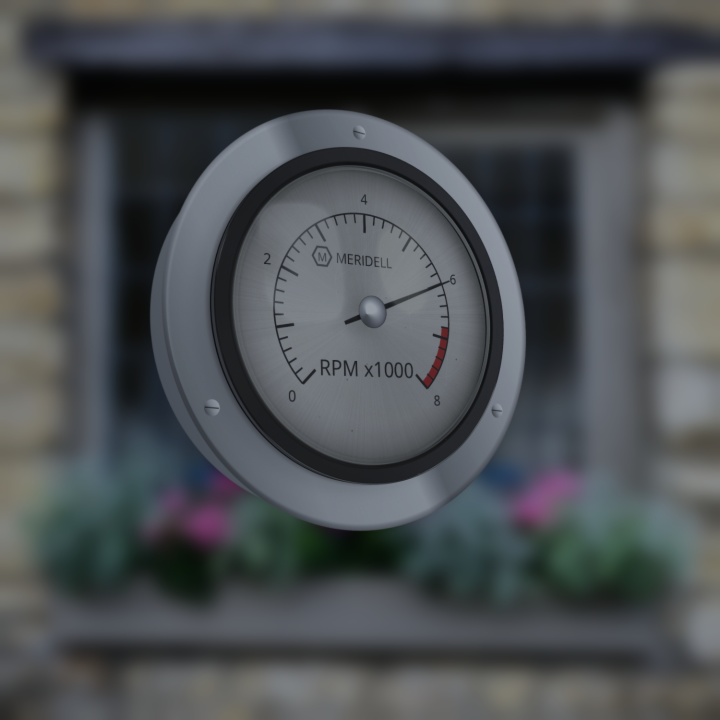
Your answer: 6000 rpm
